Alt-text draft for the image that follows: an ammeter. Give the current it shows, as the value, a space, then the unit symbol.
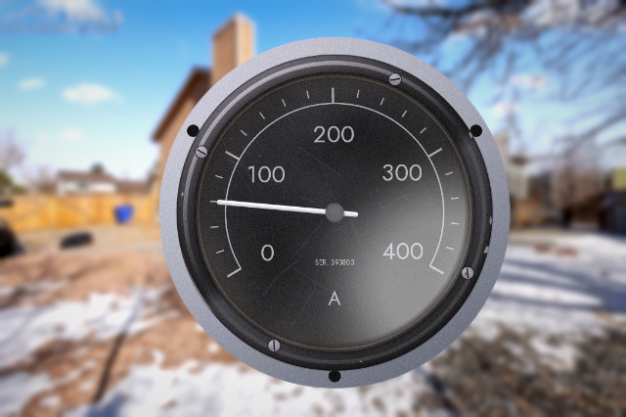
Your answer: 60 A
